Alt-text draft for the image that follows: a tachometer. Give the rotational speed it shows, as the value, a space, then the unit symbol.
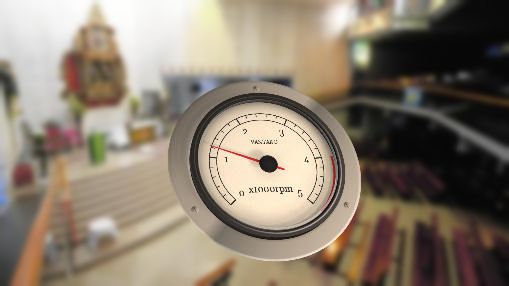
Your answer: 1200 rpm
